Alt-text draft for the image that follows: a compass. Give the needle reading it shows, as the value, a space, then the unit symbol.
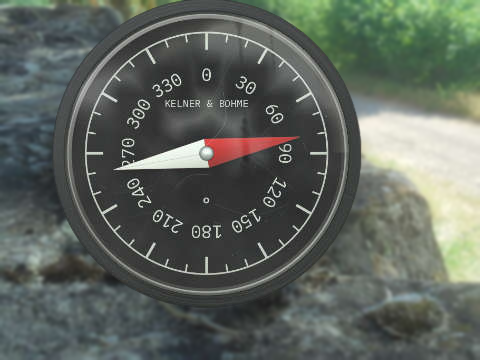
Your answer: 80 °
